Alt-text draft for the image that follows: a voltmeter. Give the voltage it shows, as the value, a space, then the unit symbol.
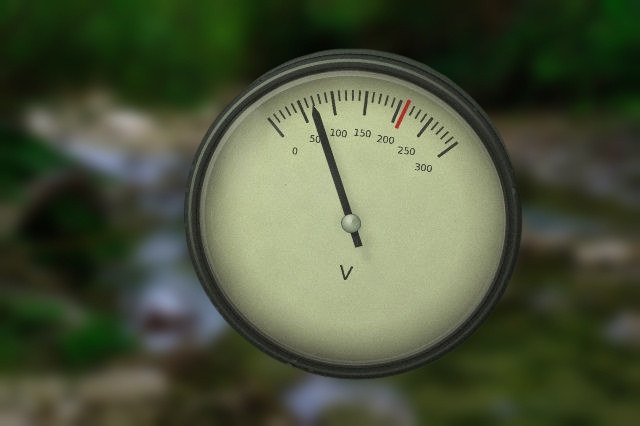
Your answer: 70 V
